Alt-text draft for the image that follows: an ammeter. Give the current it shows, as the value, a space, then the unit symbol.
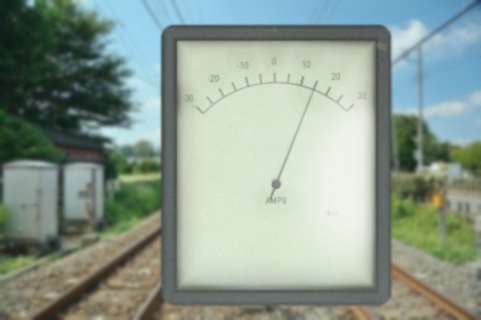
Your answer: 15 A
